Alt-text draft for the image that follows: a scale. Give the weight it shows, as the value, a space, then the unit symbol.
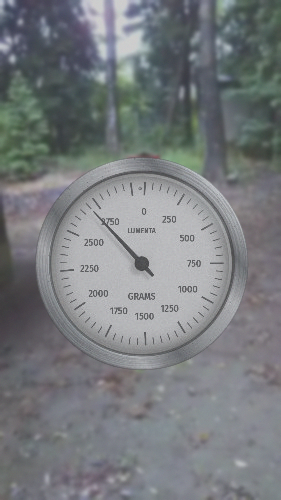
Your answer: 2700 g
